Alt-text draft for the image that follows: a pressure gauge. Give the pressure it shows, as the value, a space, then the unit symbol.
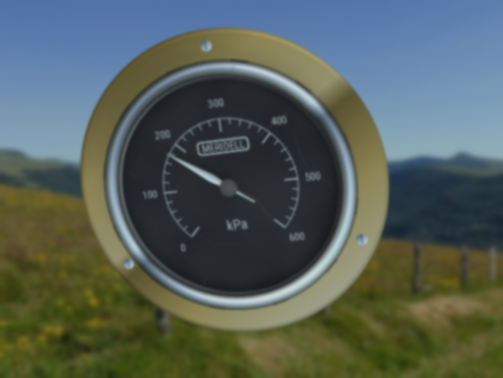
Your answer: 180 kPa
